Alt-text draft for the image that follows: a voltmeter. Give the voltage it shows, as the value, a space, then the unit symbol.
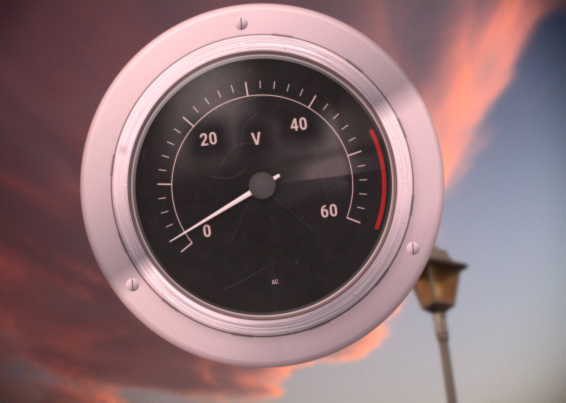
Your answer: 2 V
